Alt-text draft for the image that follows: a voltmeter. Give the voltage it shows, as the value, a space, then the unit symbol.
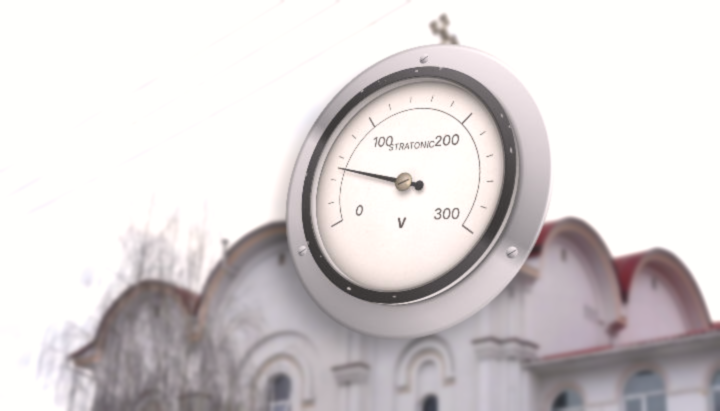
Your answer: 50 V
